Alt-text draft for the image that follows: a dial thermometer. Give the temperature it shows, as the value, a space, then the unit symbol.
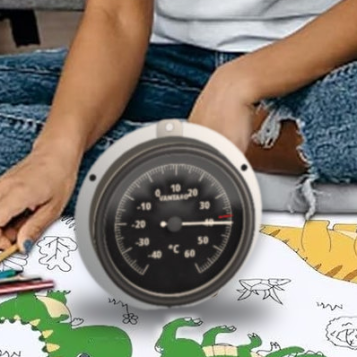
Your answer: 40 °C
